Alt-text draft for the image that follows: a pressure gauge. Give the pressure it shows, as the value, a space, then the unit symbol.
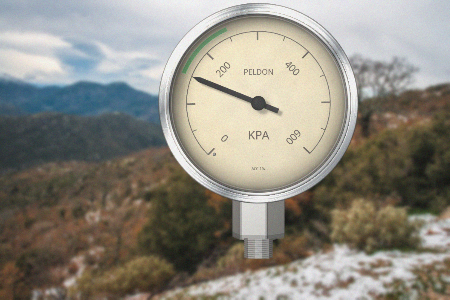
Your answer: 150 kPa
